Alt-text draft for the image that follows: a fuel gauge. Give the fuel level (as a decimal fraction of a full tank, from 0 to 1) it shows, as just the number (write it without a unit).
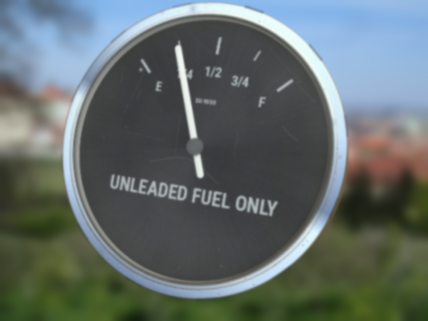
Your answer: 0.25
